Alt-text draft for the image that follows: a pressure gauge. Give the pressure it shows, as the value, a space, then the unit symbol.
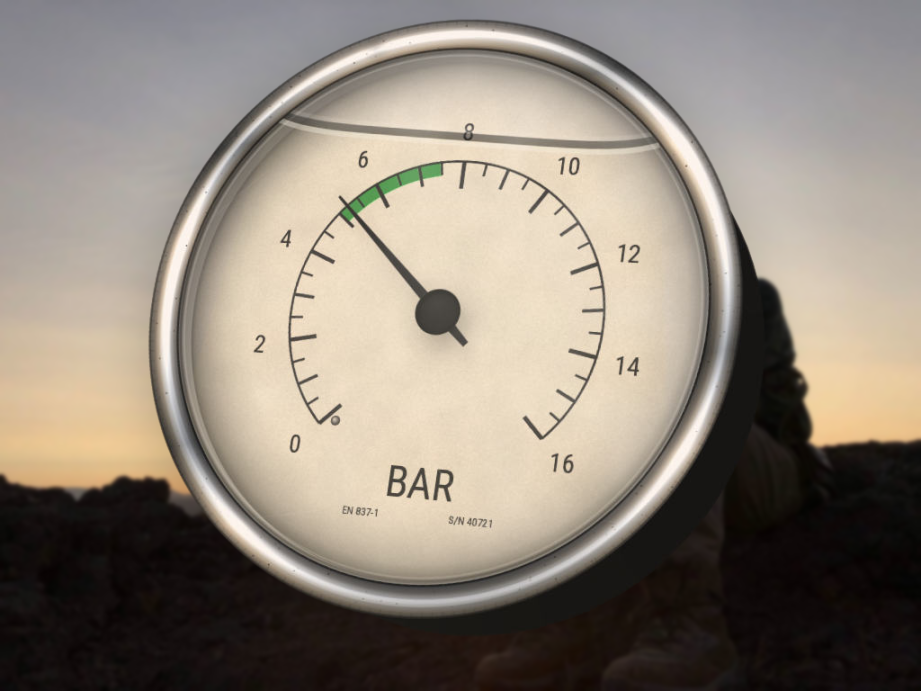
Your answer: 5.25 bar
